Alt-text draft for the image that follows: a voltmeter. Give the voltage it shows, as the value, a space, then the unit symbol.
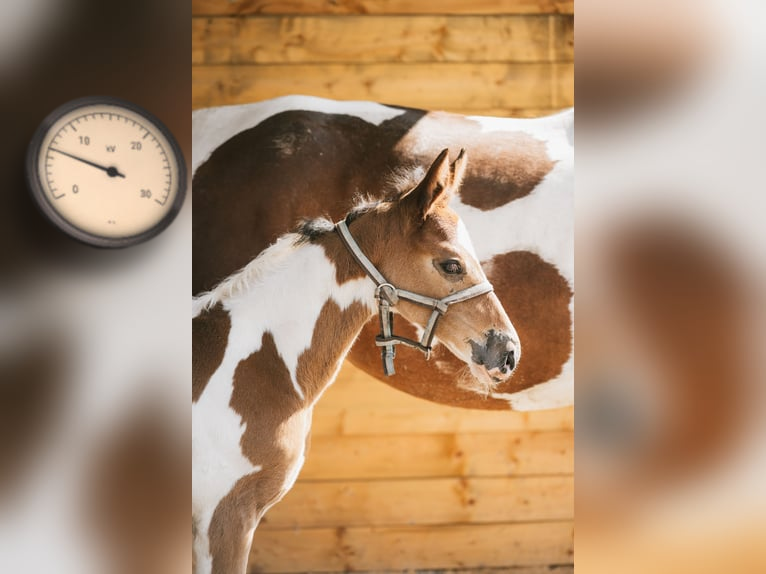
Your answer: 6 kV
